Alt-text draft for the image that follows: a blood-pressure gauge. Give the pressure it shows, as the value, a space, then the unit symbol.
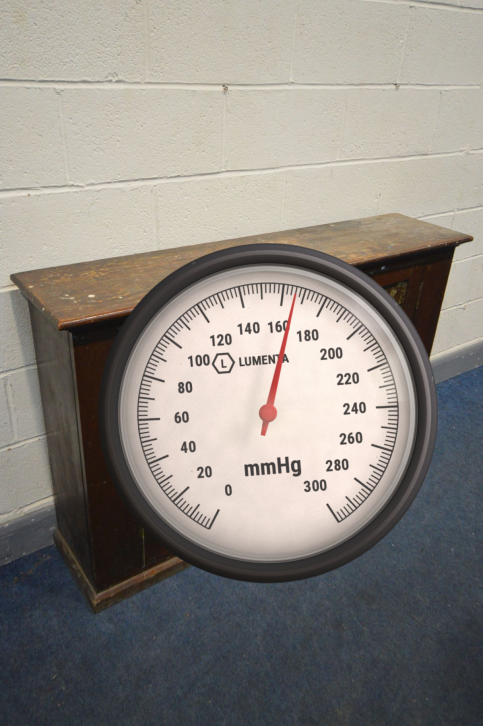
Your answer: 166 mmHg
